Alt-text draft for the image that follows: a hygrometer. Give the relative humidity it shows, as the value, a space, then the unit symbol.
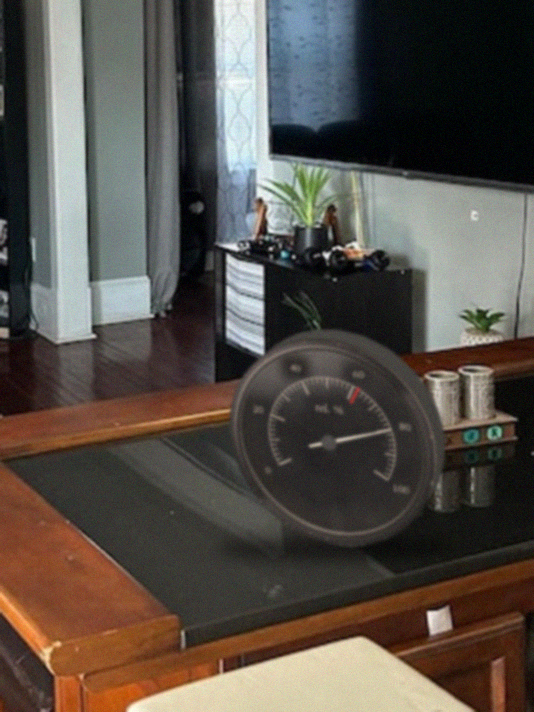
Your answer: 80 %
